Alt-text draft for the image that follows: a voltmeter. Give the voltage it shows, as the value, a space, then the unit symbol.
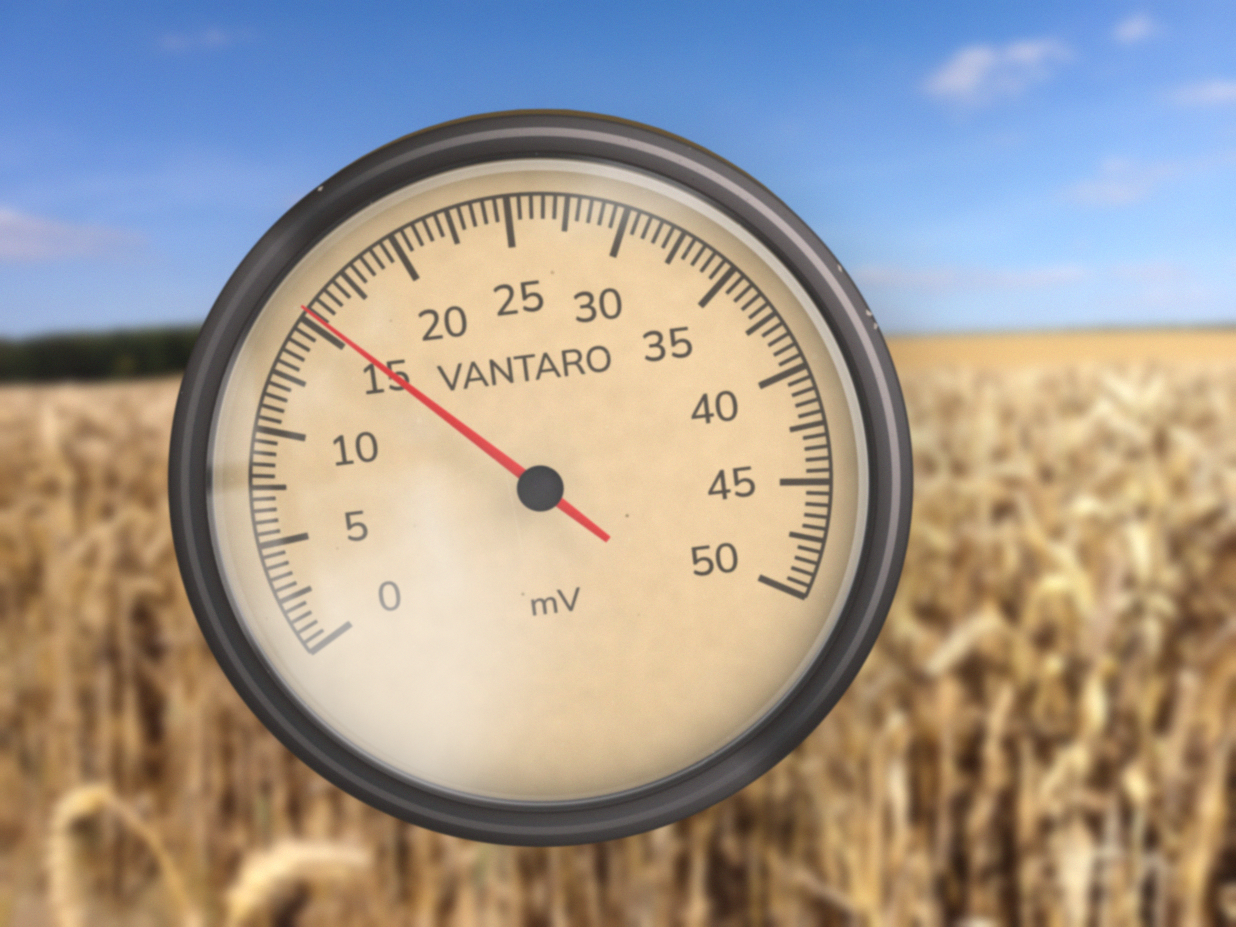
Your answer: 15.5 mV
